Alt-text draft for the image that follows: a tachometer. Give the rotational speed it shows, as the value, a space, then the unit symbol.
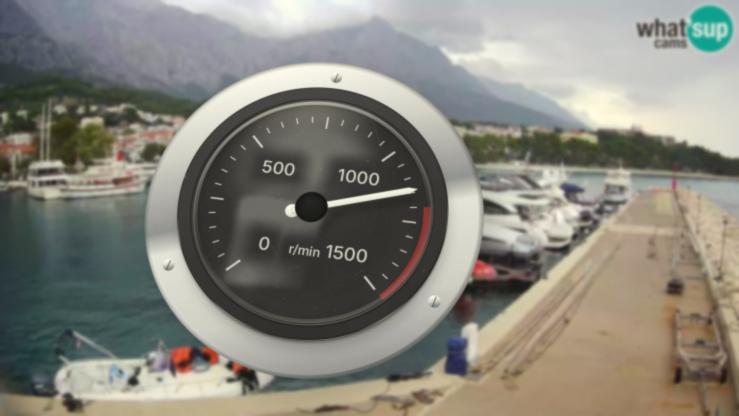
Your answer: 1150 rpm
